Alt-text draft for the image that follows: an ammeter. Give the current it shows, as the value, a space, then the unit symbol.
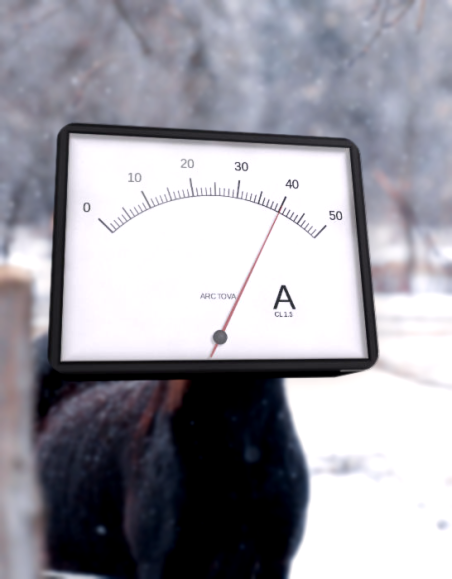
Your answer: 40 A
